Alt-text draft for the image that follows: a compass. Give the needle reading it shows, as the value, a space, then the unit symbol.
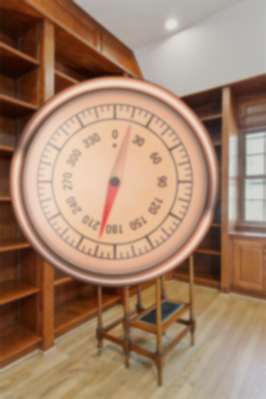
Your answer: 195 °
